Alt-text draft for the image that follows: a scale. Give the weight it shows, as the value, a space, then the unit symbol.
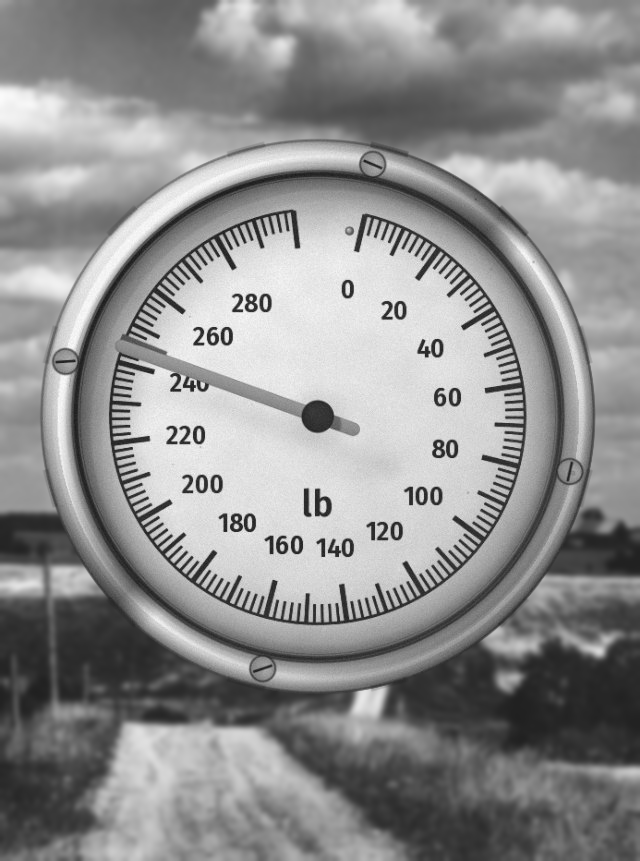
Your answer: 244 lb
